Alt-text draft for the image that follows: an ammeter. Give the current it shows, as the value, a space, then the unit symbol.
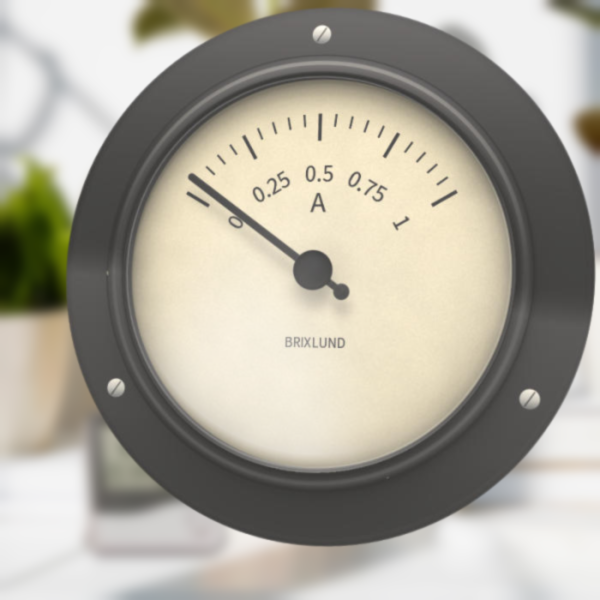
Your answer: 0.05 A
